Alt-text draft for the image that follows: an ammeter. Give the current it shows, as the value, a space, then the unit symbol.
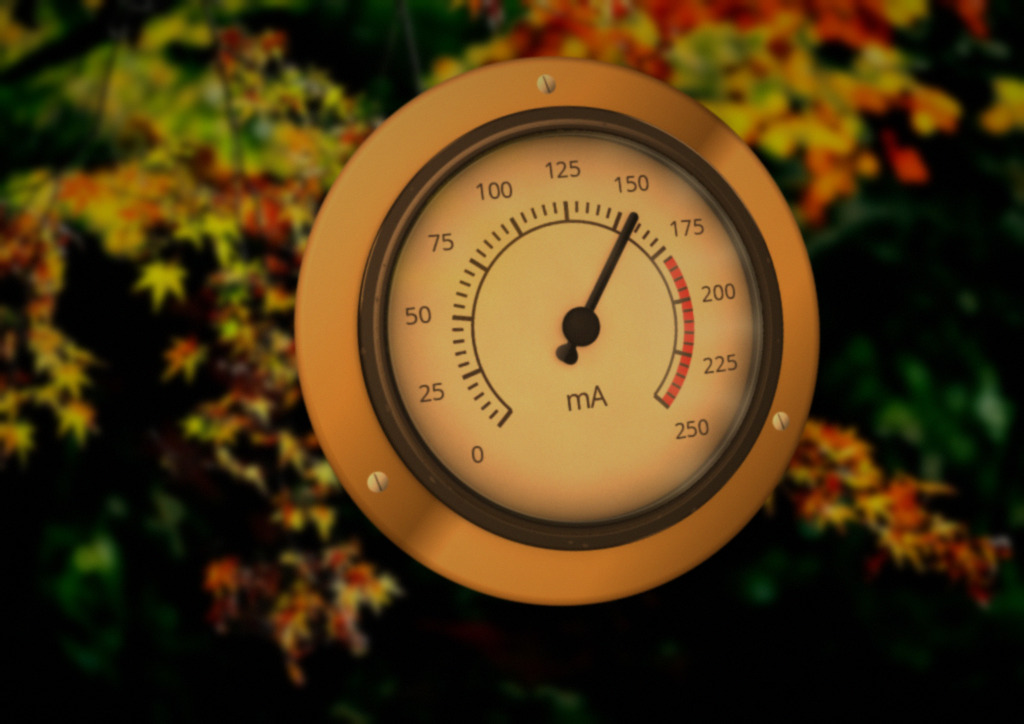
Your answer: 155 mA
